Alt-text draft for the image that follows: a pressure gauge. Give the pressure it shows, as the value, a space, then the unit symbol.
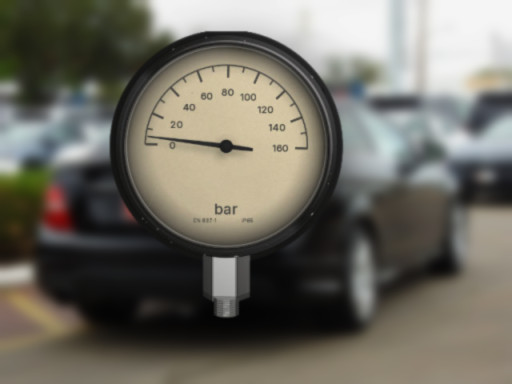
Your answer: 5 bar
